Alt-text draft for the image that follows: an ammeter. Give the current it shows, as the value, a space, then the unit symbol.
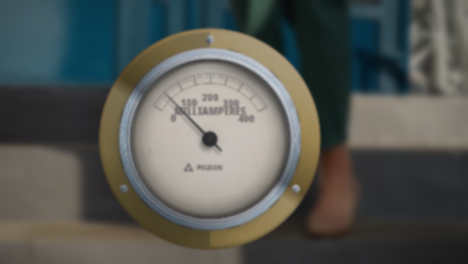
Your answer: 50 mA
